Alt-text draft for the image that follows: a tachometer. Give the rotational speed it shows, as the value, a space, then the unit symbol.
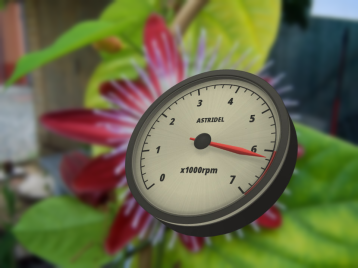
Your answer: 6200 rpm
